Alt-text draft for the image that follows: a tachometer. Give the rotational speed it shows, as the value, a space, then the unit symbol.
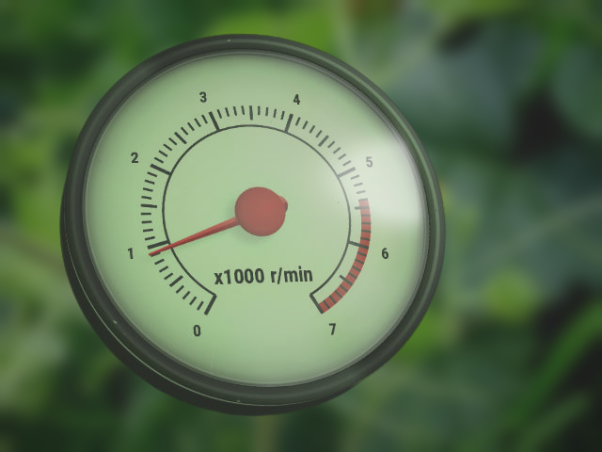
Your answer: 900 rpm
